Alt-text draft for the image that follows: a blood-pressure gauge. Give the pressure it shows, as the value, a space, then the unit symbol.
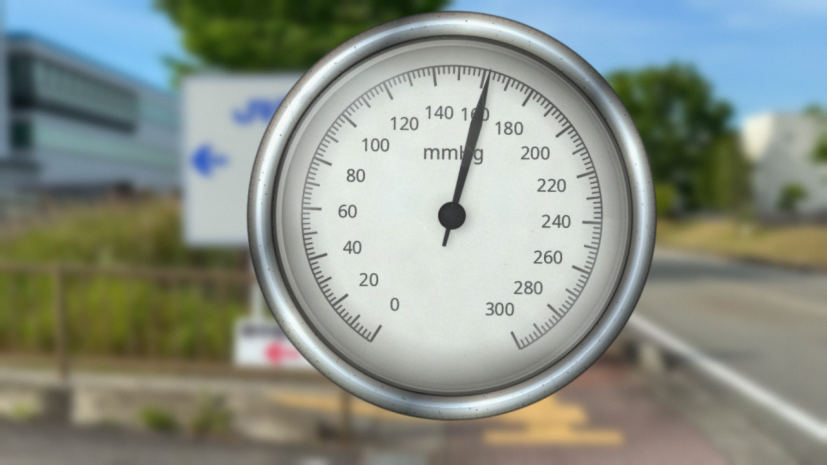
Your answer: 162 mmHg
